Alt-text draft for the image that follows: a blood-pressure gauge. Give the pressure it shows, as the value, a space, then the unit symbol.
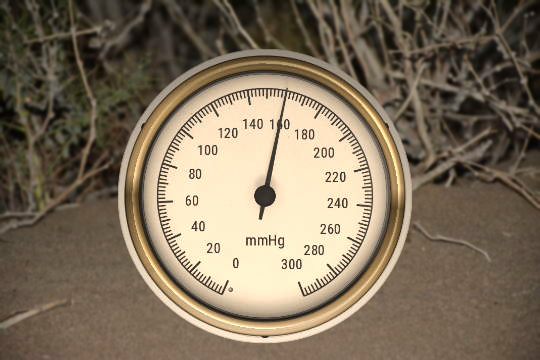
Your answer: 160 mmHg
